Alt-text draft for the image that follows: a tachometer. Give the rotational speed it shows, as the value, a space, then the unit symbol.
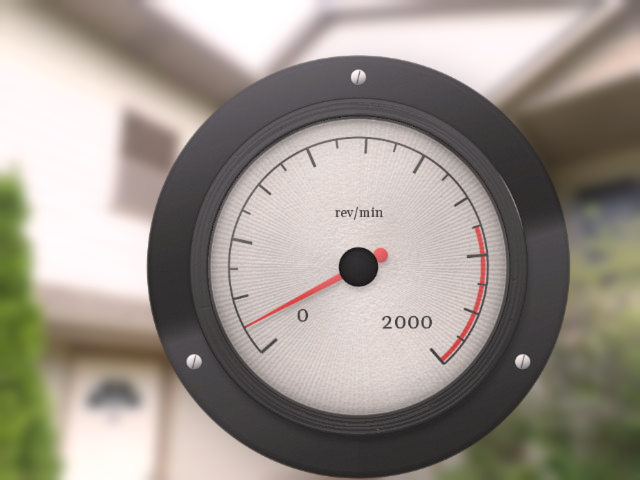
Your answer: 100 rpm
